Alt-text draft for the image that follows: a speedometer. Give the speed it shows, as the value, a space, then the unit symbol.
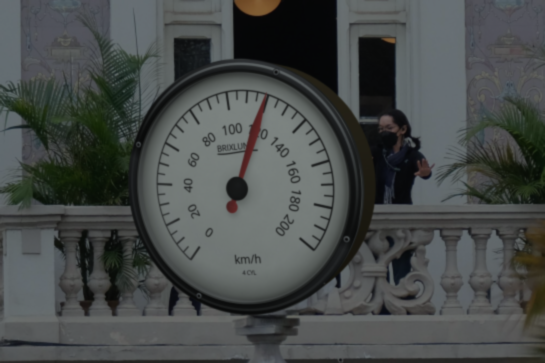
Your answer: 120 km/h
